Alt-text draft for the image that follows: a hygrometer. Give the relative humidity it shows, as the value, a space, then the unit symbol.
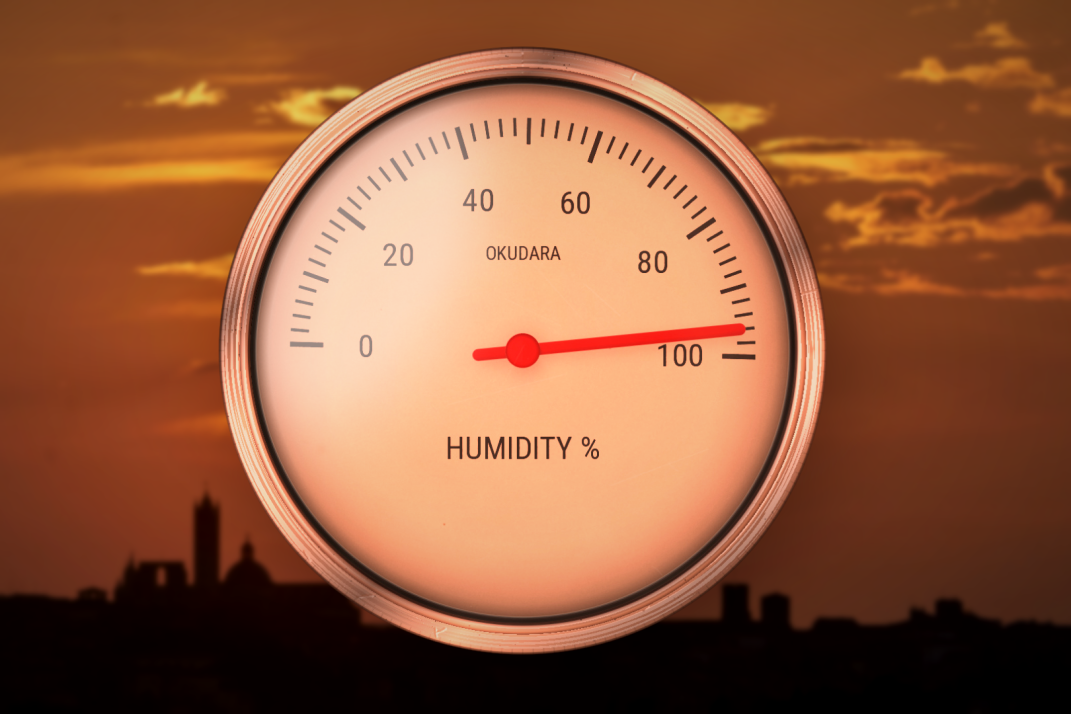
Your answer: 96 %
